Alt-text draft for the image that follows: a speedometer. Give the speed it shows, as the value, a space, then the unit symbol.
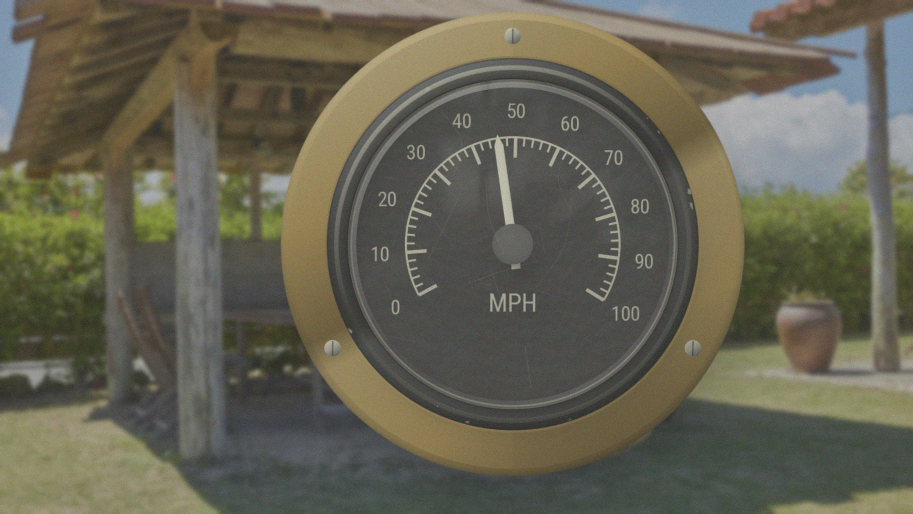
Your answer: 46 mph
